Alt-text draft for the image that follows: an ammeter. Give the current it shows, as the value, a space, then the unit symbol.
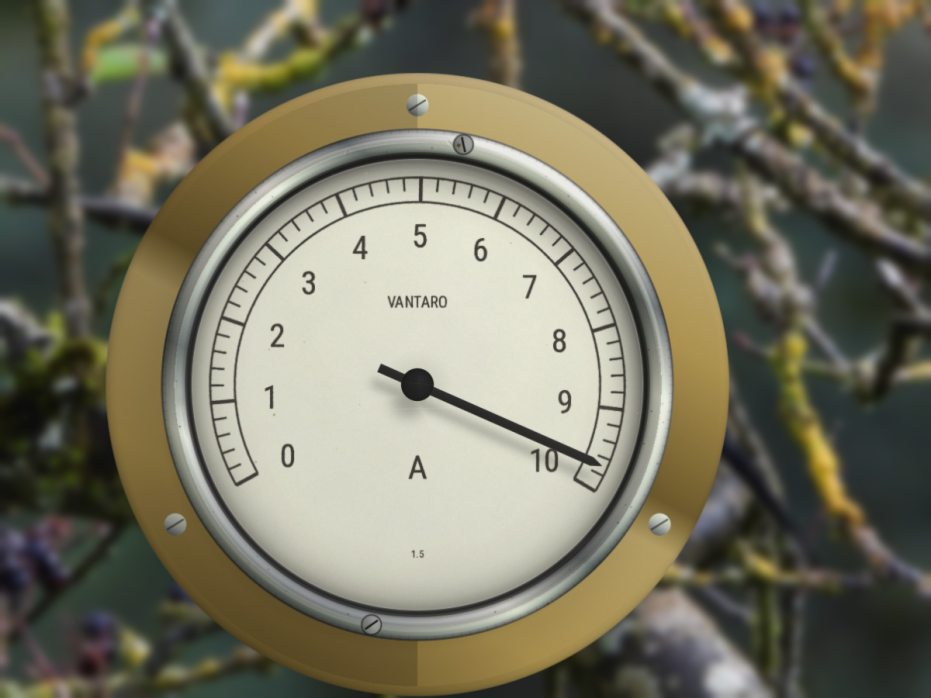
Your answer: 9.7 A
